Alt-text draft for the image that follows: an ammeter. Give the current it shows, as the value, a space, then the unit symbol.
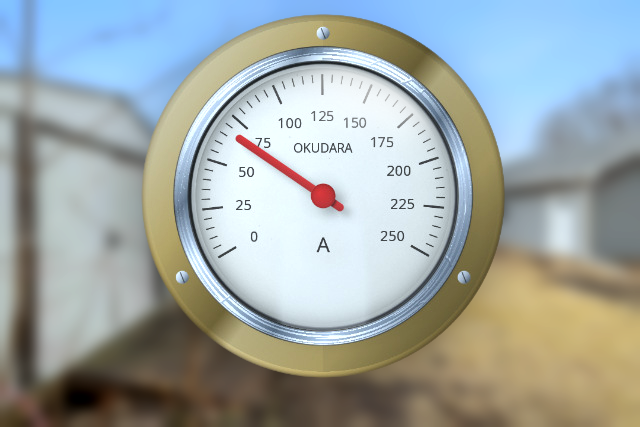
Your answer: 67.5 A
